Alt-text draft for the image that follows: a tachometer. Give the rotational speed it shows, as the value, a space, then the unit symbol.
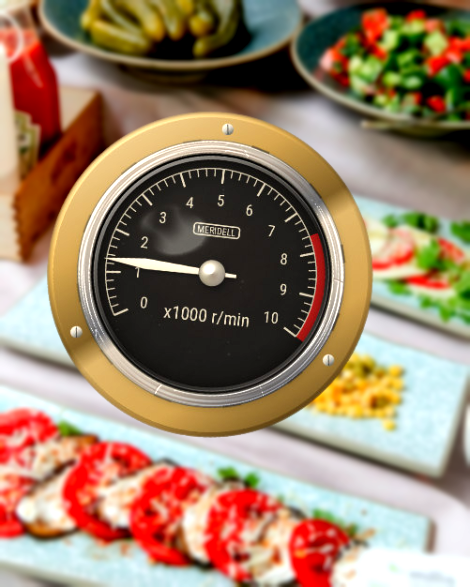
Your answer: 1300 rpm
